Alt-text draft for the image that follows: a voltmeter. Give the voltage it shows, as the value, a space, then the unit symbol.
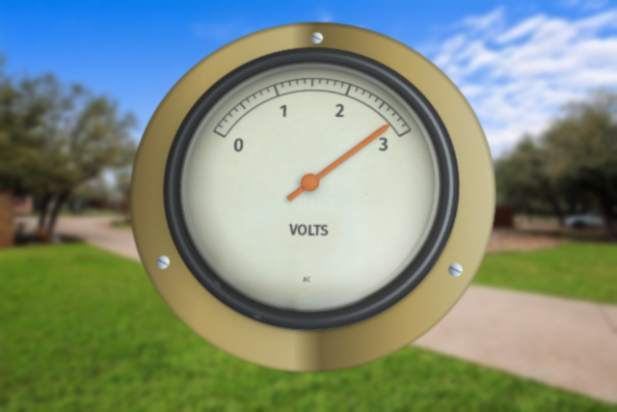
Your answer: 2.8 V
